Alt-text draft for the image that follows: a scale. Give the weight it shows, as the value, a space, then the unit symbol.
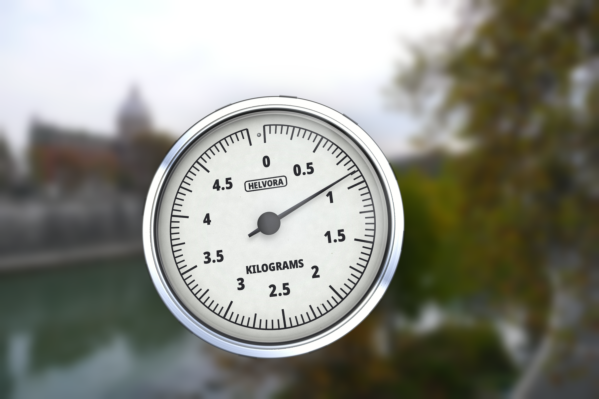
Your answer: 0.9 kg
